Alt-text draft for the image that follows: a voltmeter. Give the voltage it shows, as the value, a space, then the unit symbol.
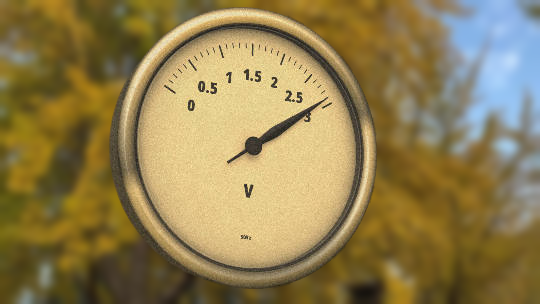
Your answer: 2.9 V
